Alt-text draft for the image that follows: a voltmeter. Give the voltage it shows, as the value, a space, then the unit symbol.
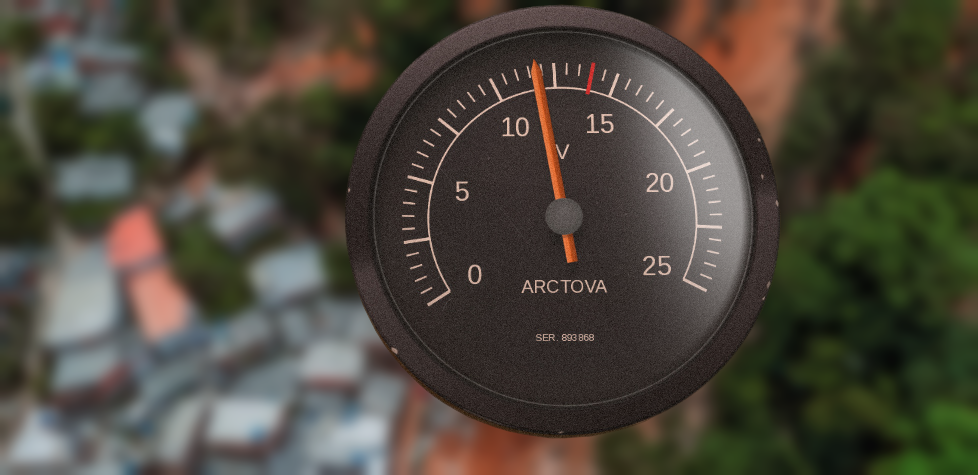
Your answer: 11.75 V
